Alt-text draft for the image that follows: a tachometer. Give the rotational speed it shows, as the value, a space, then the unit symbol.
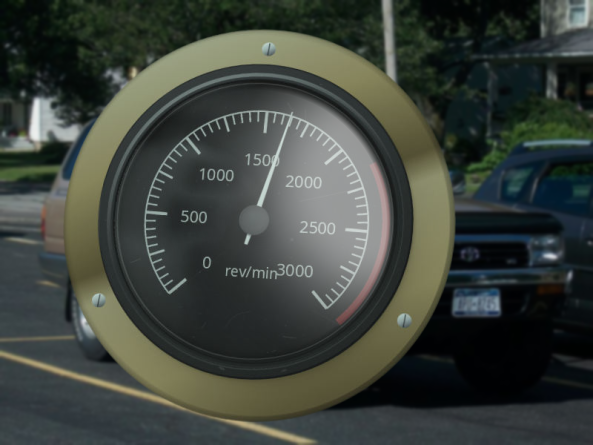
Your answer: 1650 rpm
